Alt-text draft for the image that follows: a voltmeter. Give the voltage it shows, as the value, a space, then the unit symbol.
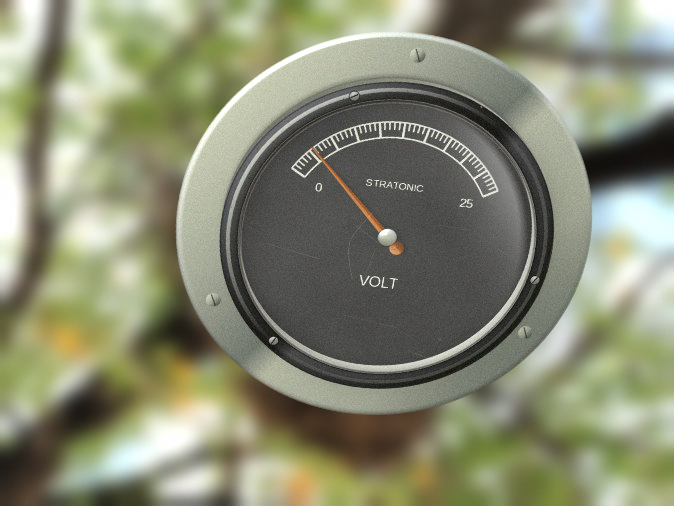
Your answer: 3 V
